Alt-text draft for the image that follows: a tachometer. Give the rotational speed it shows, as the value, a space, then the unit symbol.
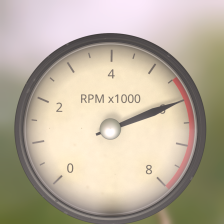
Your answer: 6000 rpm
